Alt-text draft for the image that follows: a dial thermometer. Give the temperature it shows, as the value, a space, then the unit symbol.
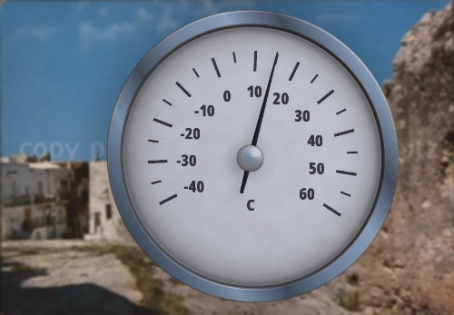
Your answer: 15 °C
